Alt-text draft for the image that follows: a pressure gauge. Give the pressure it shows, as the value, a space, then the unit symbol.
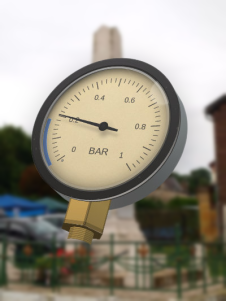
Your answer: 0.2 bar
